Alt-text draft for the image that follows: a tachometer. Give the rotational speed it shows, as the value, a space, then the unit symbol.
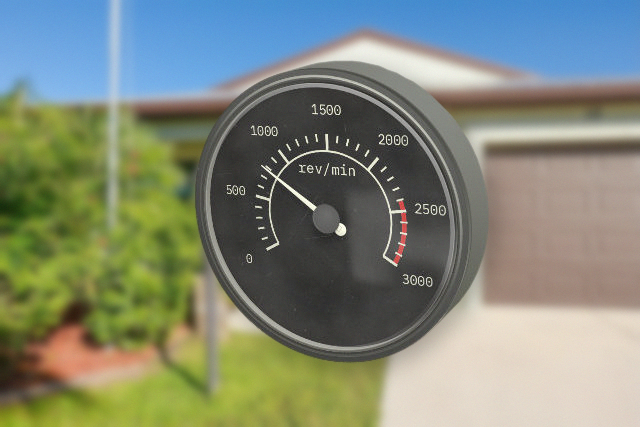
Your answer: 800 rpm
